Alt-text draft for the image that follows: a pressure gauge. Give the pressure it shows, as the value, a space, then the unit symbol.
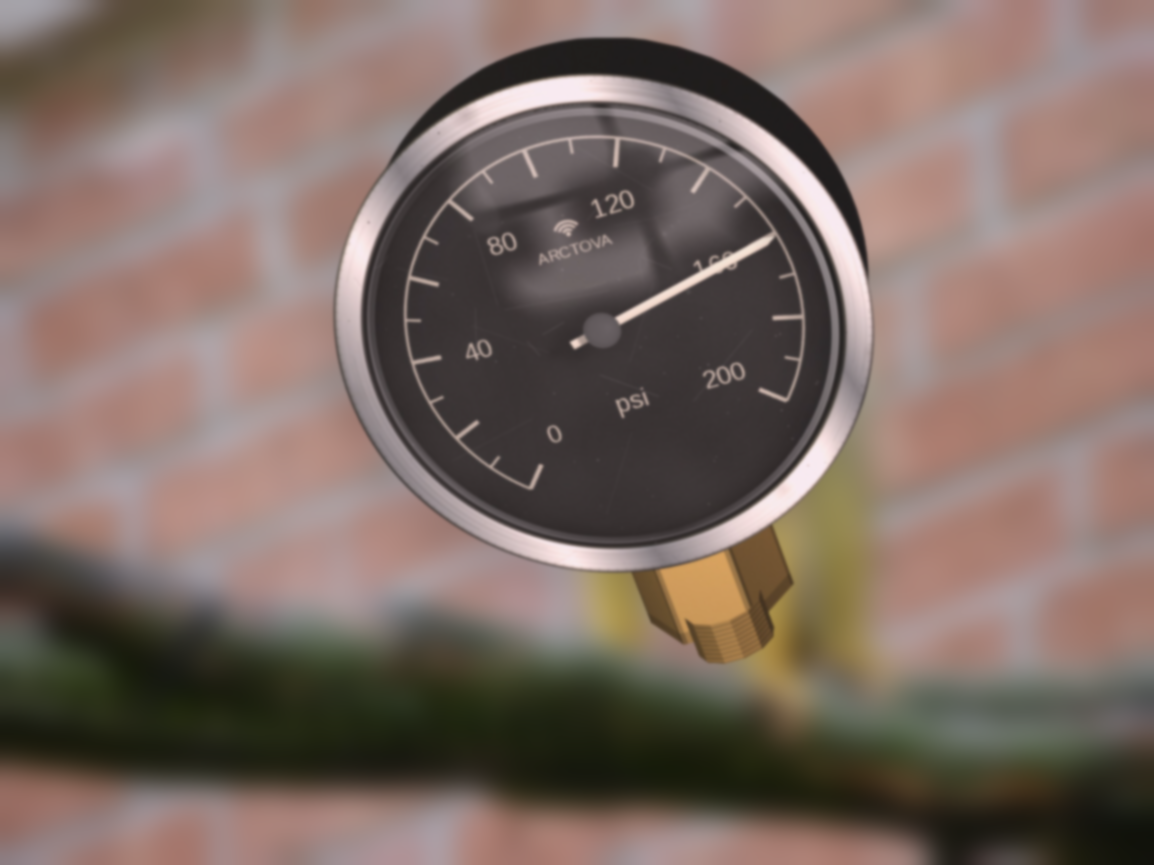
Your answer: 160 psi
